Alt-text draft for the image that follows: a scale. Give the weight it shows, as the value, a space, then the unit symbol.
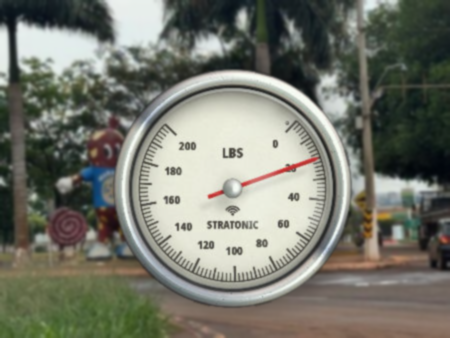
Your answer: 20 lb
